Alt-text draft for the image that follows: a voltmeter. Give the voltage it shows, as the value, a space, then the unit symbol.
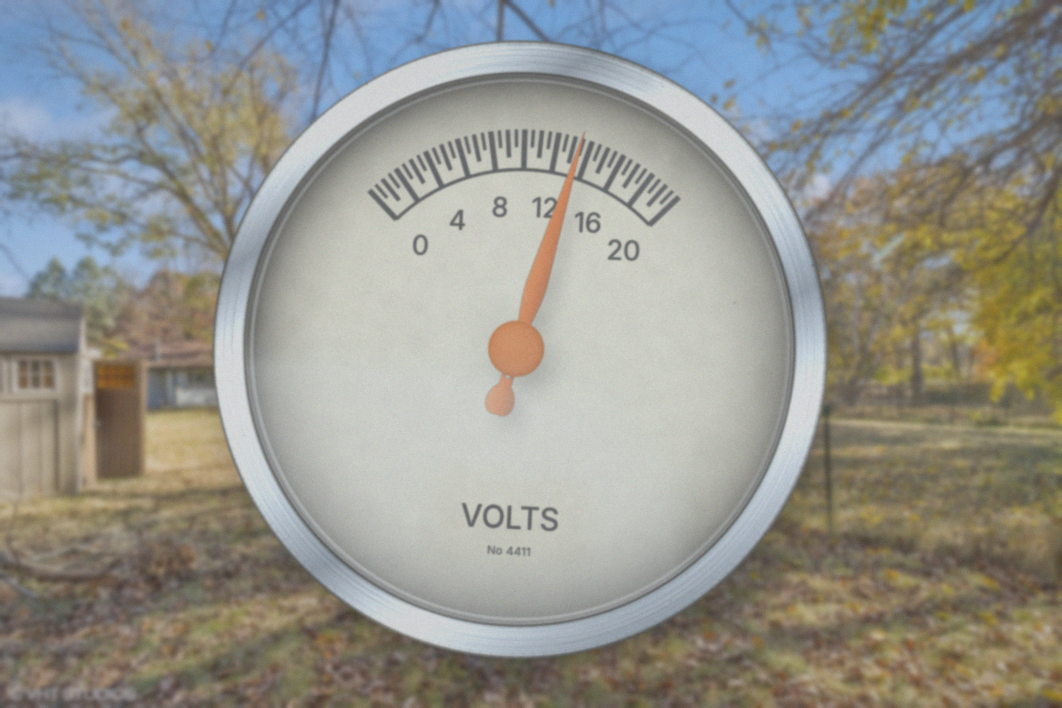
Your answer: 13.5 V
